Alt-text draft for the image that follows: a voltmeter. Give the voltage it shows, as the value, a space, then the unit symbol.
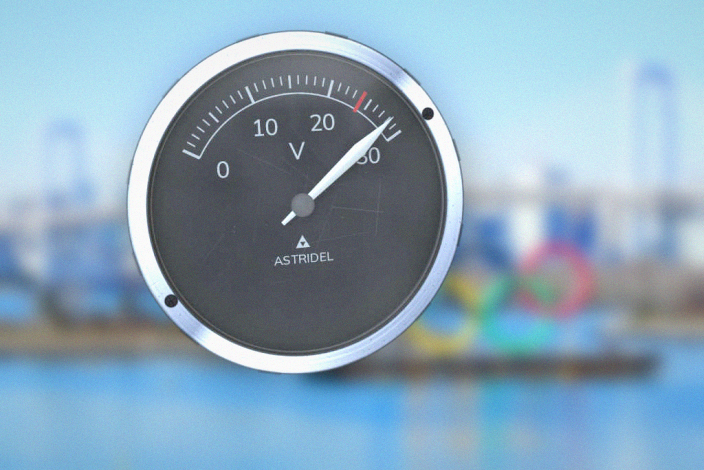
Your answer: 28 V
